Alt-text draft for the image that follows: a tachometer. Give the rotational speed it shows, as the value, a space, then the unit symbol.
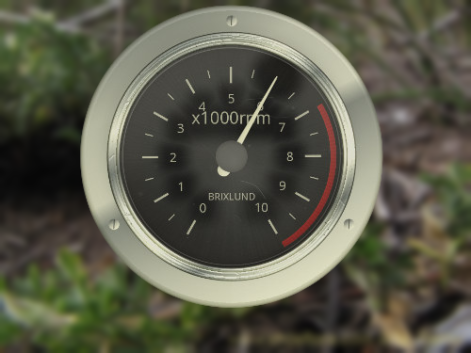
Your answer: 6000 rpm
